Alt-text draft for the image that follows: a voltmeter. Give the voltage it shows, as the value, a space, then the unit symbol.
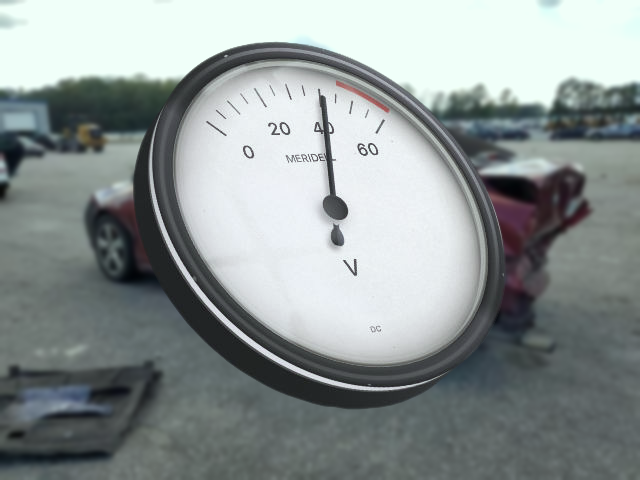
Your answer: 40 V
